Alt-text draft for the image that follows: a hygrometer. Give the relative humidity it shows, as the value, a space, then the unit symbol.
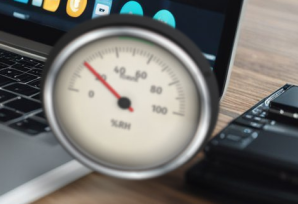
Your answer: 20 %
